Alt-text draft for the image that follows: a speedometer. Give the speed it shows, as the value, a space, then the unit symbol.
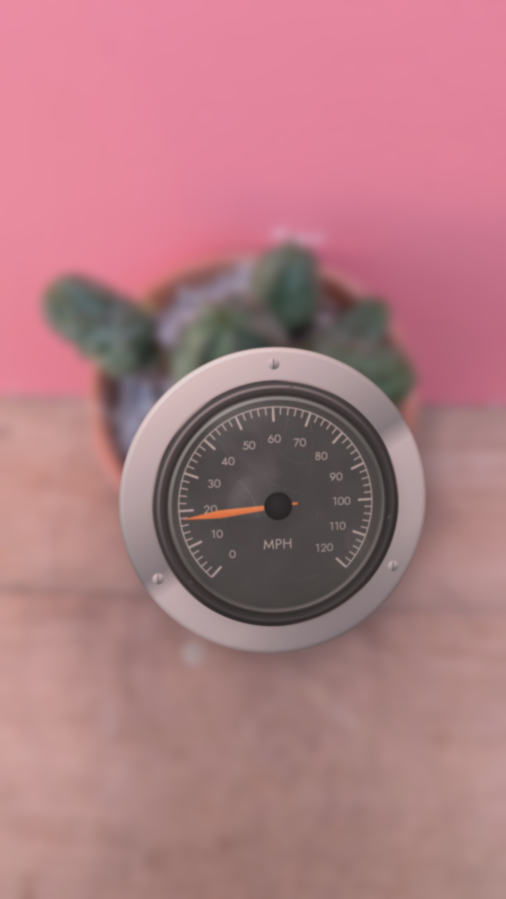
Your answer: 18 mph
